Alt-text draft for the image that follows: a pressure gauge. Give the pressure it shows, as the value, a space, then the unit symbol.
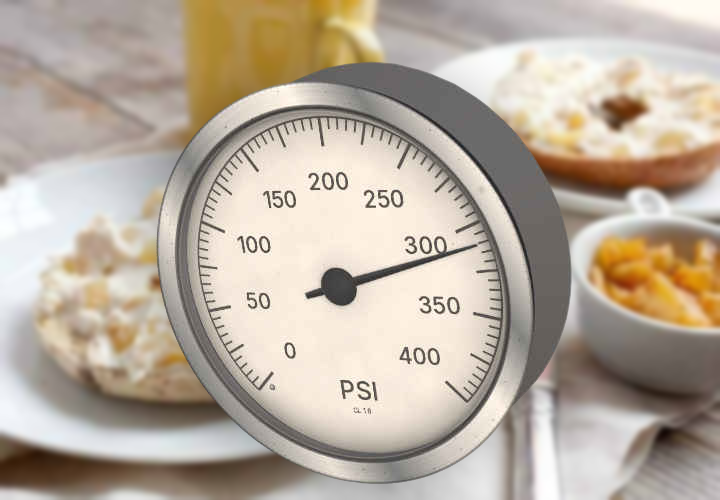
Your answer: 310 psi
